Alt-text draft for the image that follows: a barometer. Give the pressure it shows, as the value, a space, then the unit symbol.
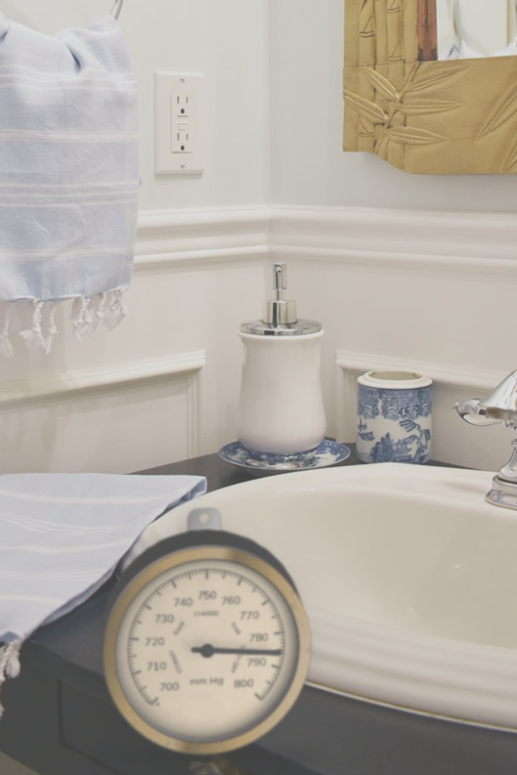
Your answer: 785 mmHg
